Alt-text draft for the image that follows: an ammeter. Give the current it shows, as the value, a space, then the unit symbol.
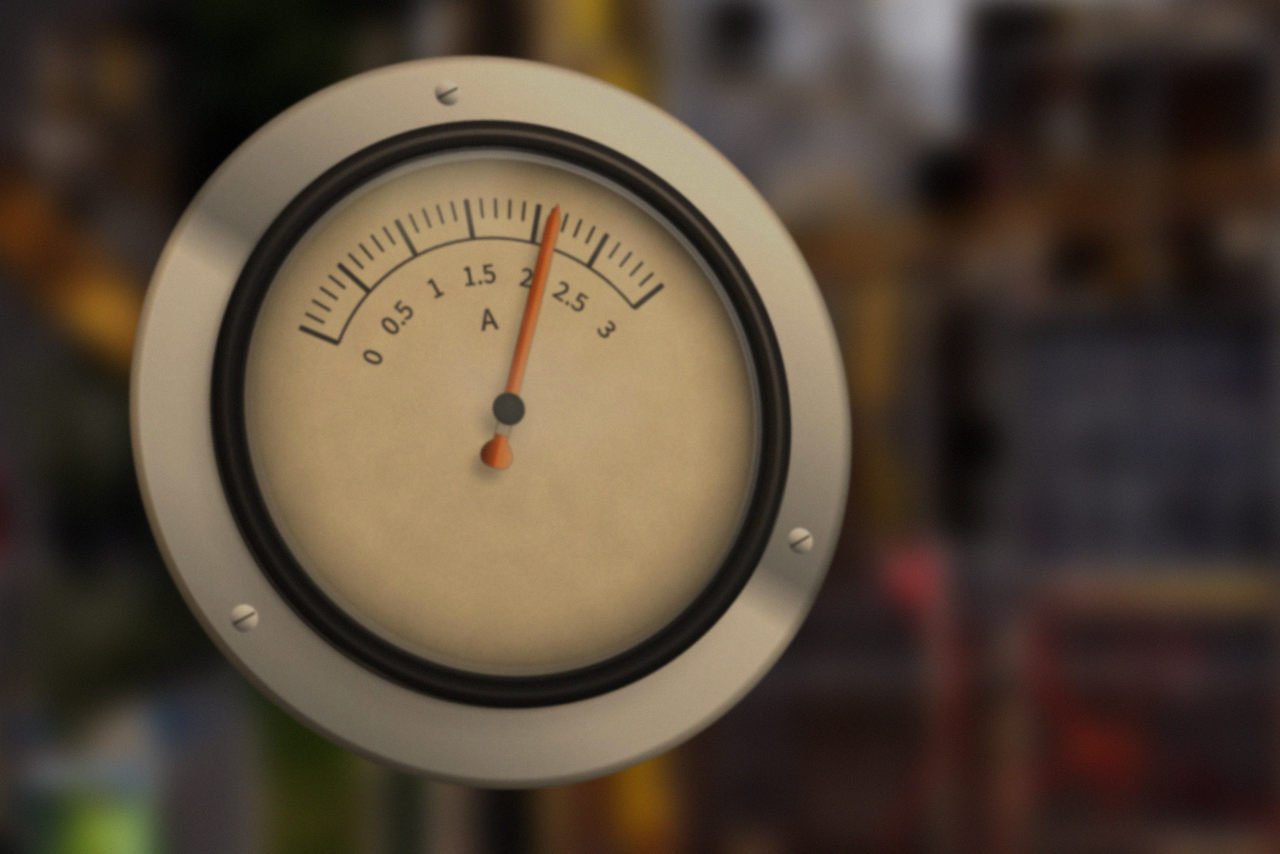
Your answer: 2.1 A
